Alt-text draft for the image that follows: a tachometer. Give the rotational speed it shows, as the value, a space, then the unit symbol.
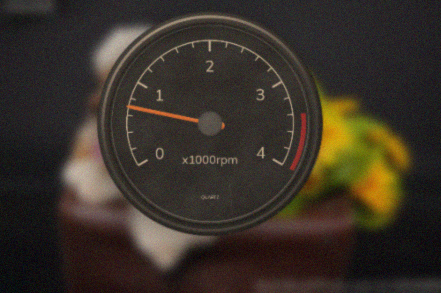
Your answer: 700 rpm
